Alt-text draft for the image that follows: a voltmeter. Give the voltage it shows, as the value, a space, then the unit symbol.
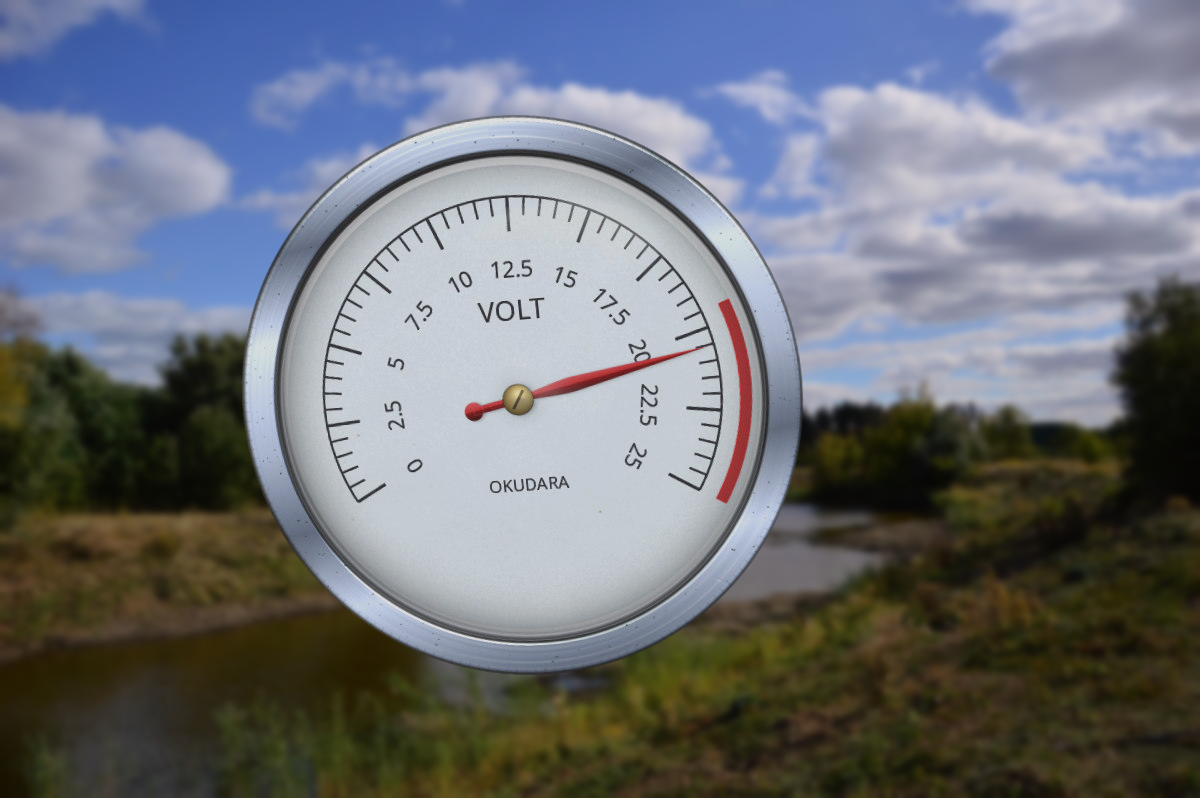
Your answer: 20.5 V
